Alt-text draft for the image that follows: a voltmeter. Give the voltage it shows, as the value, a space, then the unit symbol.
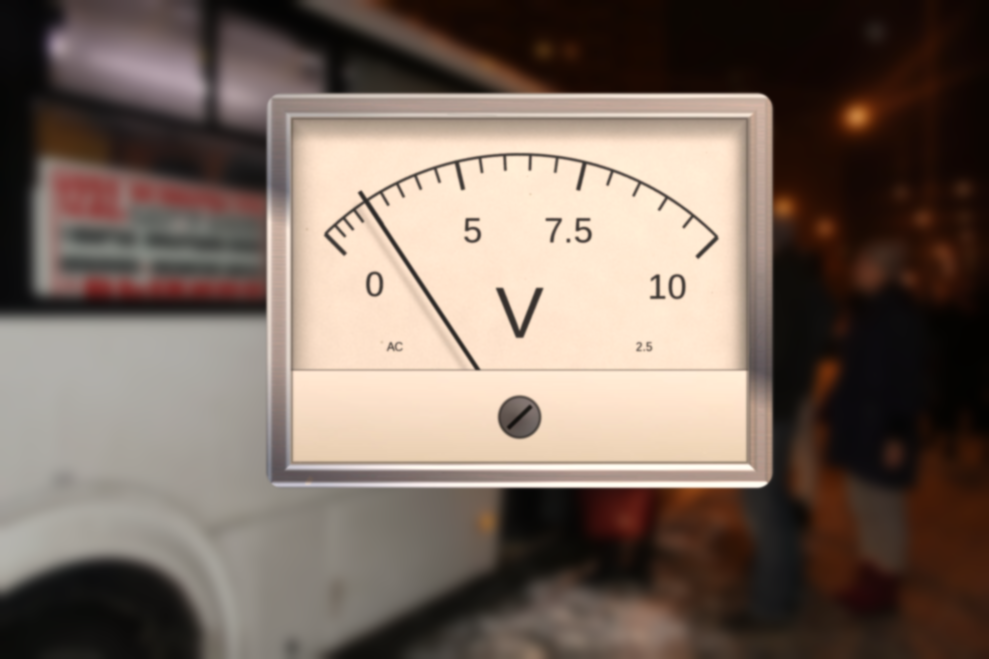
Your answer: 2.5 V
